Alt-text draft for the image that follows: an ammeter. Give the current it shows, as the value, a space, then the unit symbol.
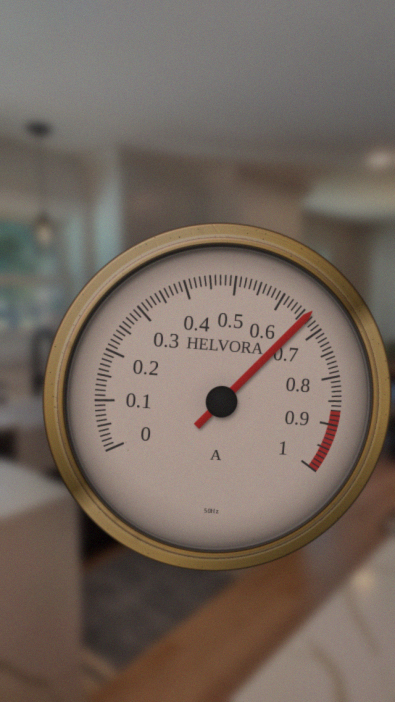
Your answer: 0.66 A
